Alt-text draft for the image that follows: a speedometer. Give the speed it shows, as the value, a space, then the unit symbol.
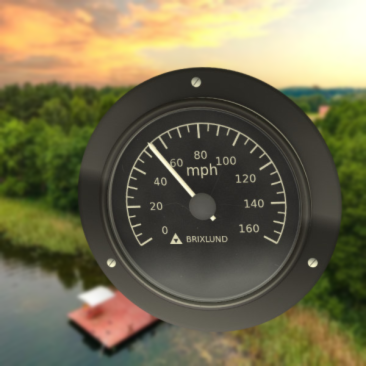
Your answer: 55 mph
